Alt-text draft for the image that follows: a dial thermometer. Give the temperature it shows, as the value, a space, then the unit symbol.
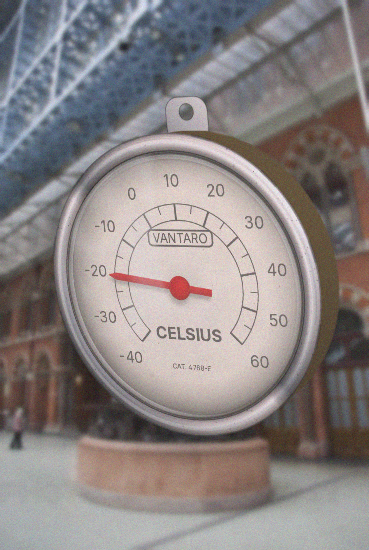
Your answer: -20 °C
